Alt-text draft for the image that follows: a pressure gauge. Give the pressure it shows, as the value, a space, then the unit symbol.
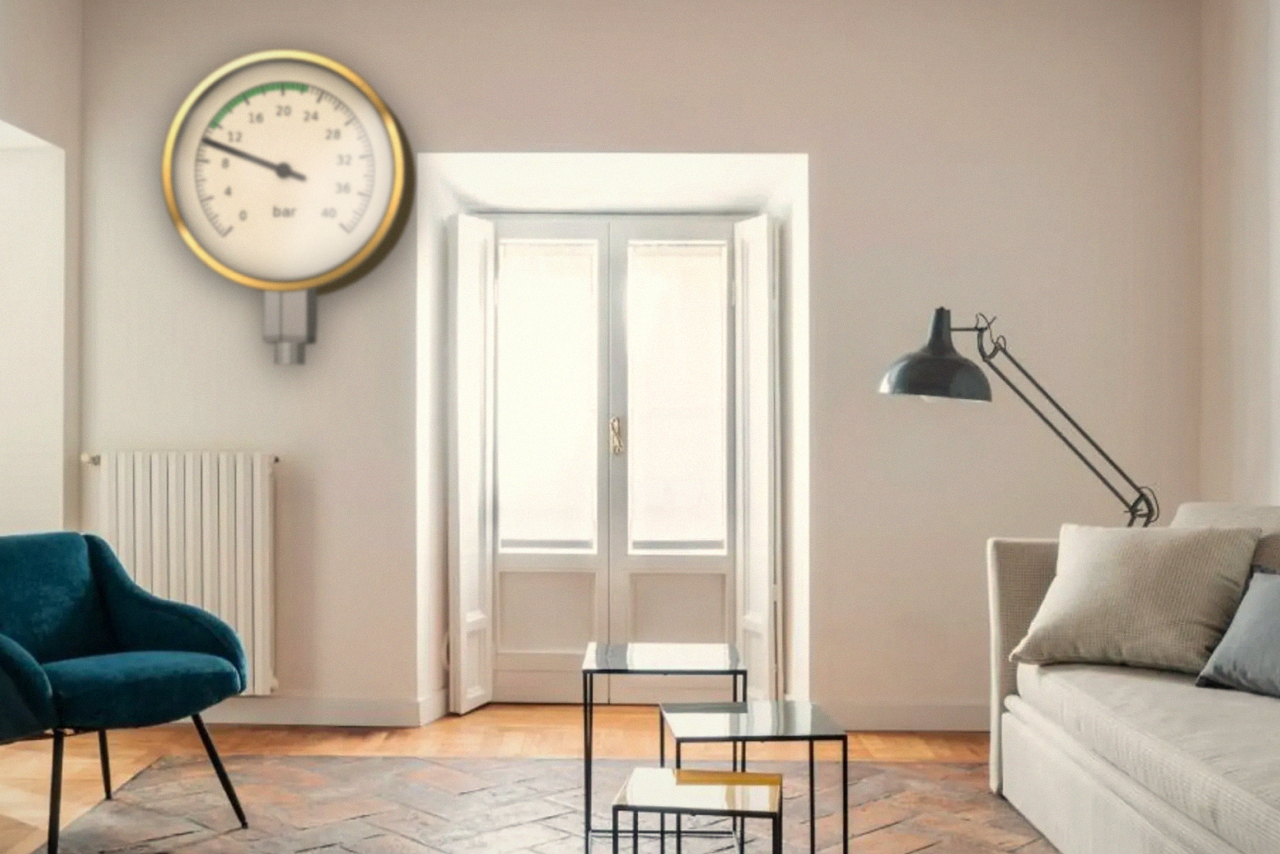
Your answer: 10 bar
